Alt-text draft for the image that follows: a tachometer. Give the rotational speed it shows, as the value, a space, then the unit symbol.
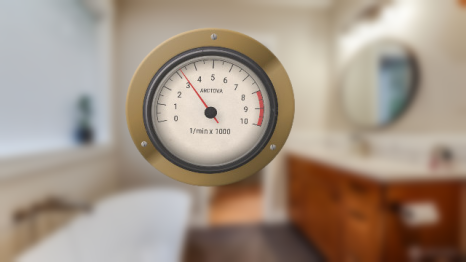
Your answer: 3250 rpm
